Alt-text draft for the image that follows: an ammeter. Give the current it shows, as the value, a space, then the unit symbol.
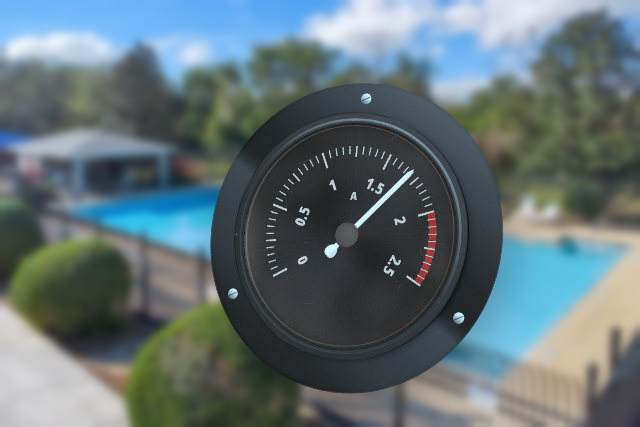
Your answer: 1.7 A
